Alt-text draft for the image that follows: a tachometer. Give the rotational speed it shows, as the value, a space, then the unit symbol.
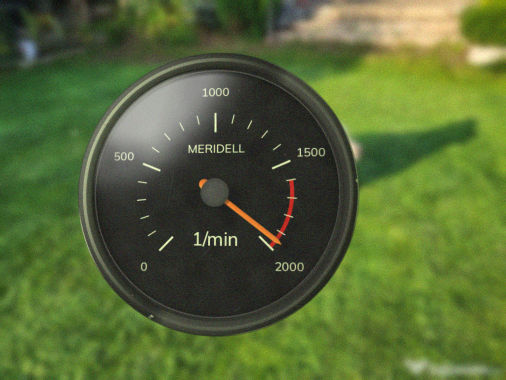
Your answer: 1950 rpm
